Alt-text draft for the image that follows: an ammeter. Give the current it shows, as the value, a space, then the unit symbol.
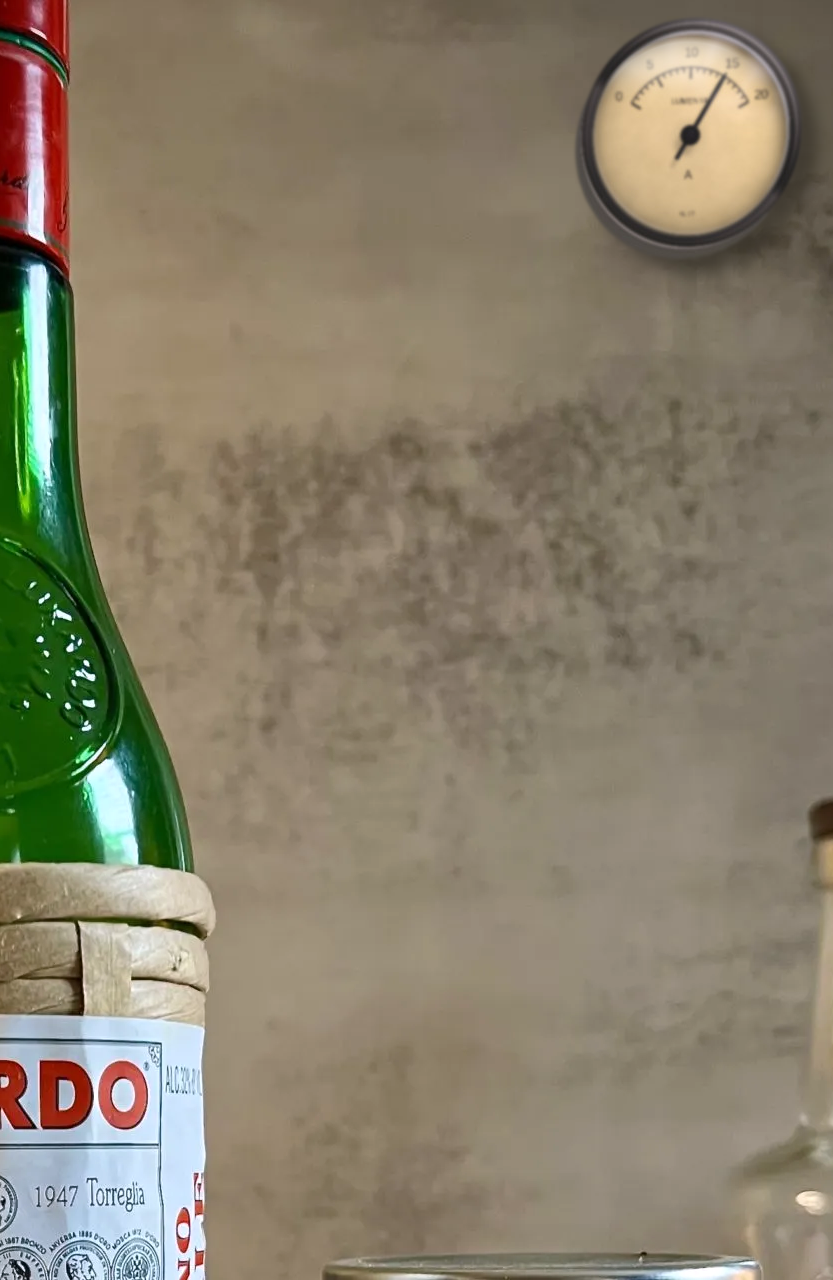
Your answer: 15 A
